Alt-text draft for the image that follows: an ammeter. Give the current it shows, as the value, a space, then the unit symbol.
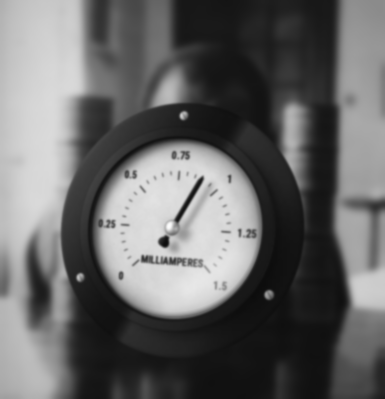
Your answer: 0.9 mA
